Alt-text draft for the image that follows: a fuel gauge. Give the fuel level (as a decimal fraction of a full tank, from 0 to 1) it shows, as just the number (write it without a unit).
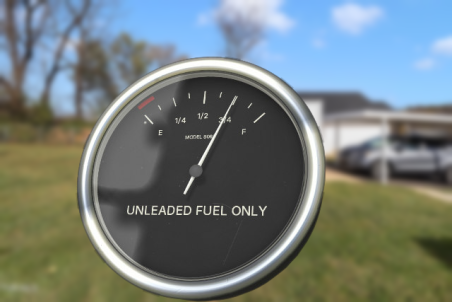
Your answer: 0.75
